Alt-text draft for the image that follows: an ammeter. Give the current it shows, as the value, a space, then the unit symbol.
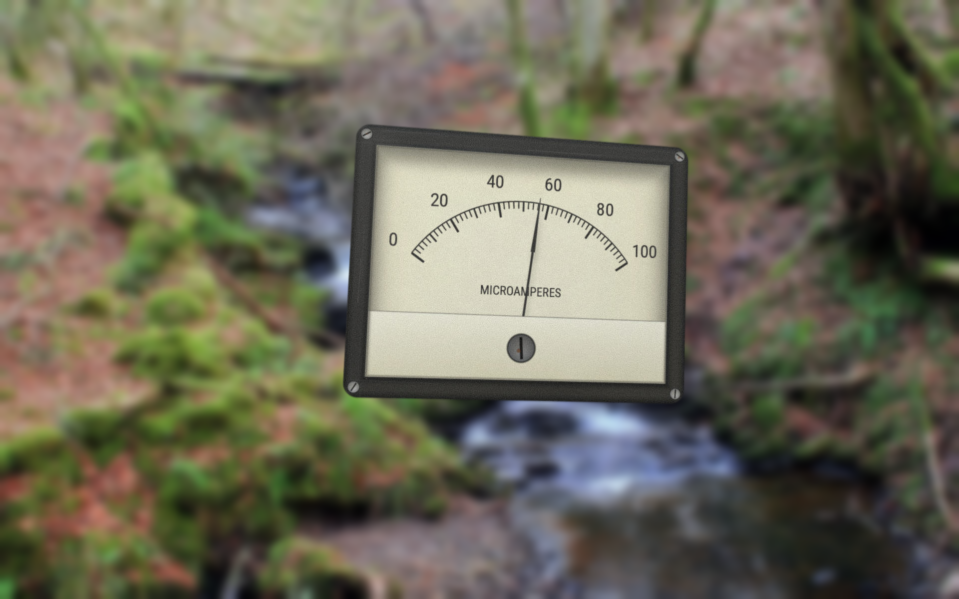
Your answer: 56 µA
